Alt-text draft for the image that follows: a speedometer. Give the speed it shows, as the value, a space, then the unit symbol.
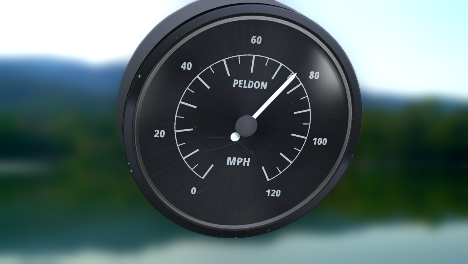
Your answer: 75 mph
